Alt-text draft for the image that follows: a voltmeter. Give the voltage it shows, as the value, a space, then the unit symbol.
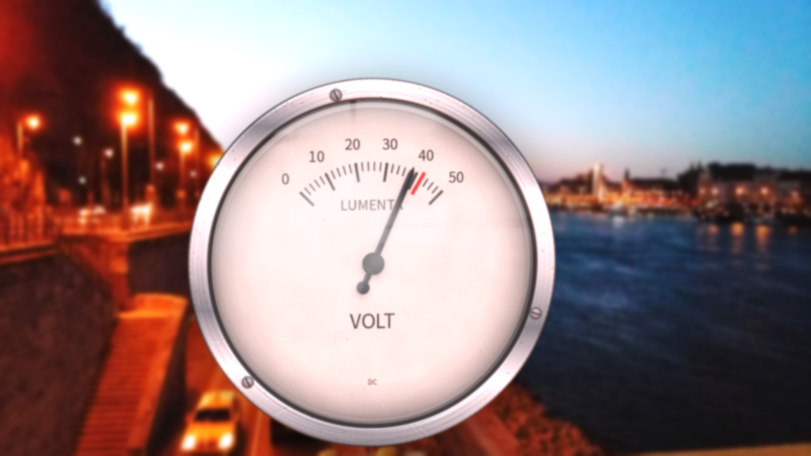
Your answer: 38 V
